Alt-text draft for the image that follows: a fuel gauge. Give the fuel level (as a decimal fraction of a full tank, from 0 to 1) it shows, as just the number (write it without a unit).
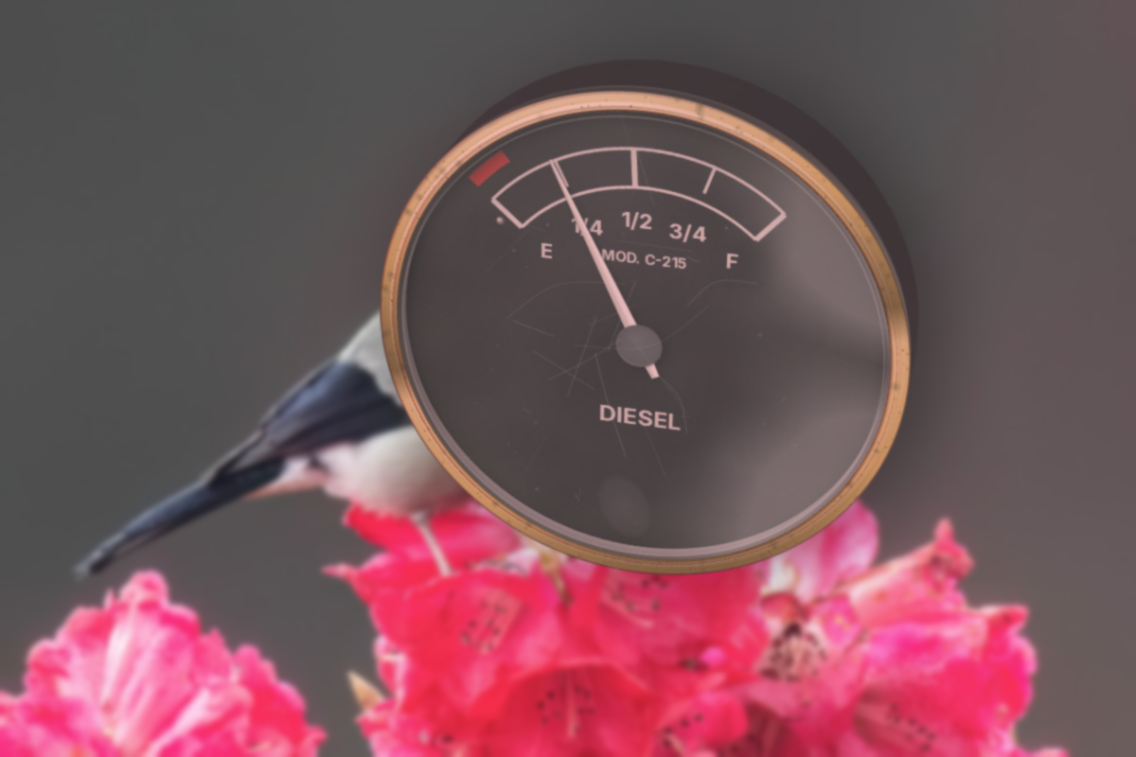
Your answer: 0.25
